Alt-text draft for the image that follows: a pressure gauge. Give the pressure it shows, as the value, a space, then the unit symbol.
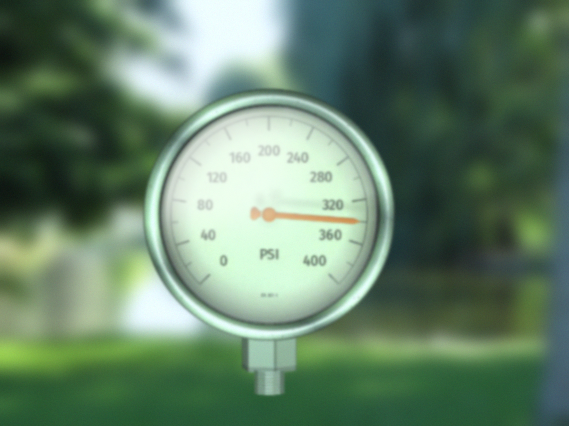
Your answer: 340 psi
